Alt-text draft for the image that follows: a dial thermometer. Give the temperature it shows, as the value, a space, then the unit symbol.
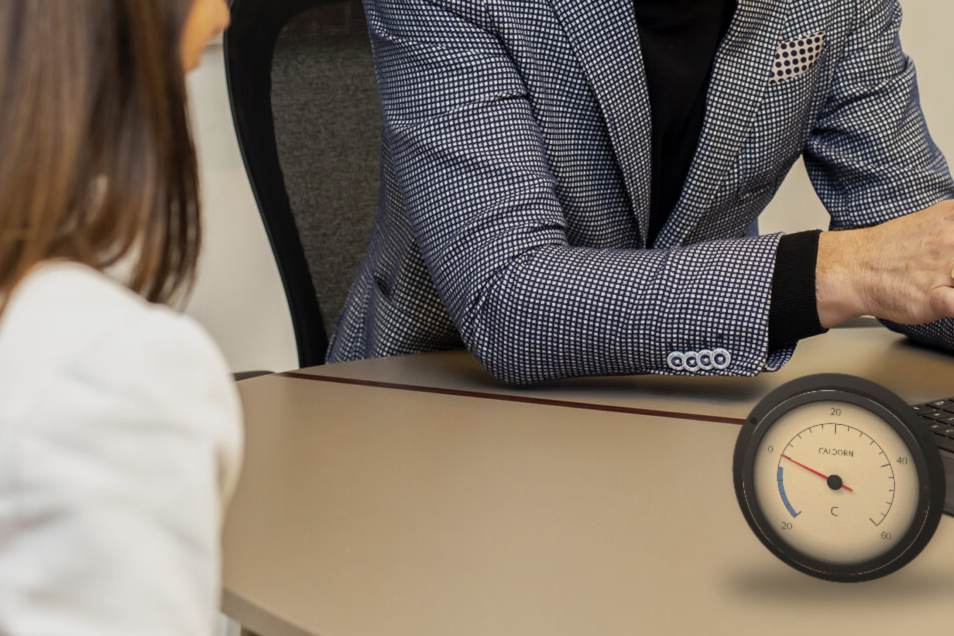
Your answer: 0 °C
